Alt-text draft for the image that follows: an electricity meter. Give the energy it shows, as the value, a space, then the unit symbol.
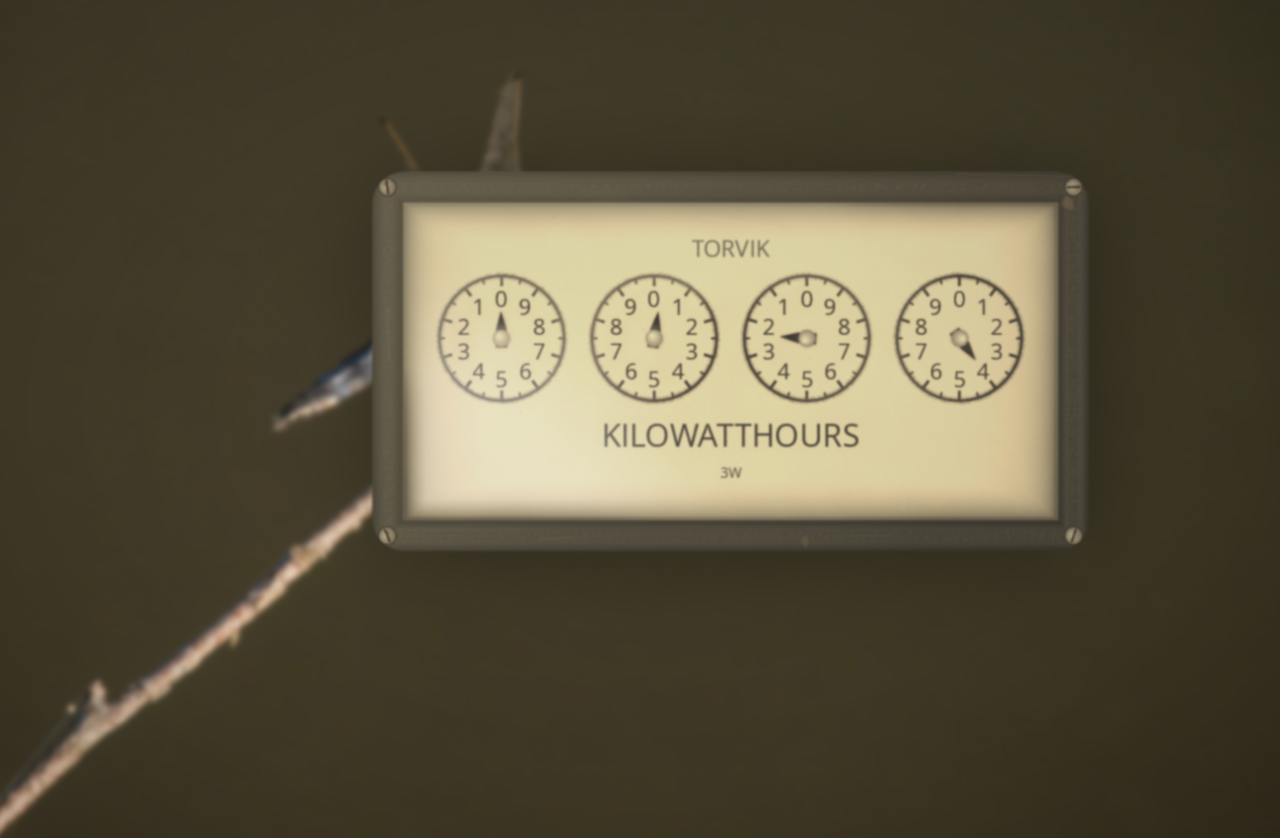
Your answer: 24 kWh
